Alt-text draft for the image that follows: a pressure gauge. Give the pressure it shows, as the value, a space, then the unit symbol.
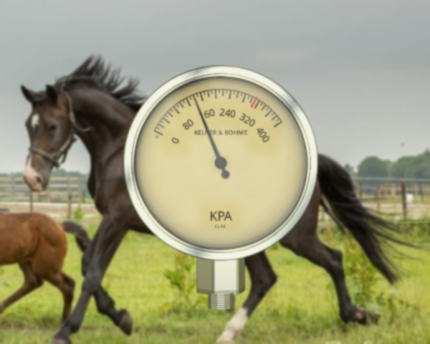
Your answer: 140 kPa
